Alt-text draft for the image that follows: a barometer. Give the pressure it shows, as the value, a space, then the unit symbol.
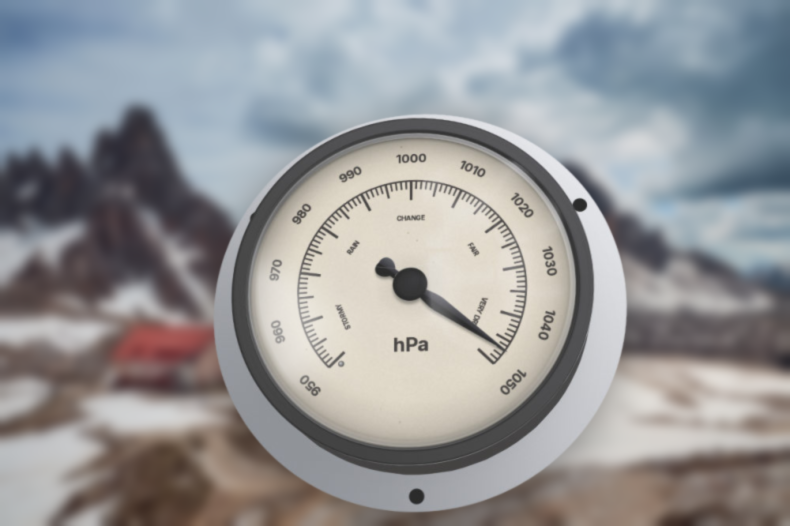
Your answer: 1047 hPa
